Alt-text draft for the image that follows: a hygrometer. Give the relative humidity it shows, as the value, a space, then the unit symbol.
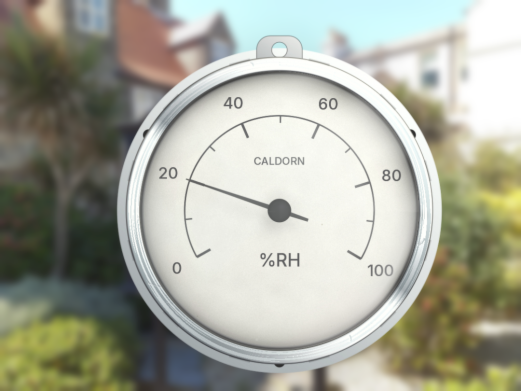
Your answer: 20 %
